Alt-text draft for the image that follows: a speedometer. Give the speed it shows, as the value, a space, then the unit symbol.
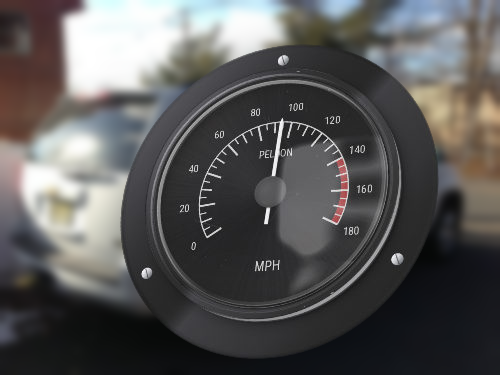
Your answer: 95 mph
